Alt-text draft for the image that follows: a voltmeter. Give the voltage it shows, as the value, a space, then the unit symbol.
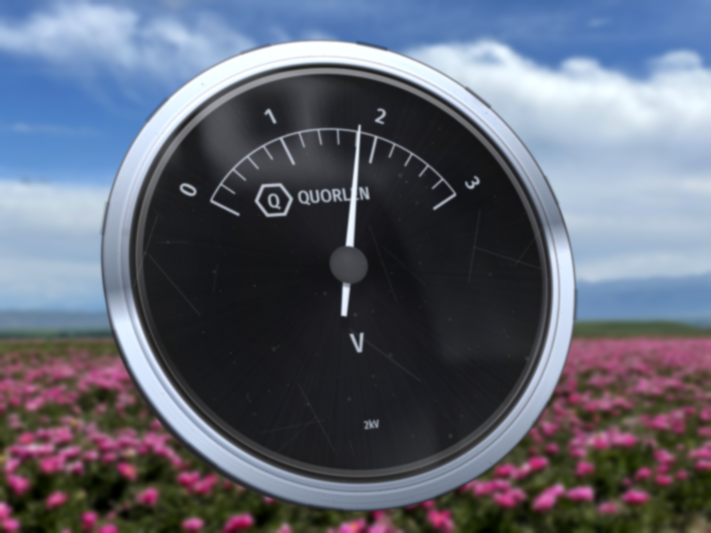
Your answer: 1.8 V
